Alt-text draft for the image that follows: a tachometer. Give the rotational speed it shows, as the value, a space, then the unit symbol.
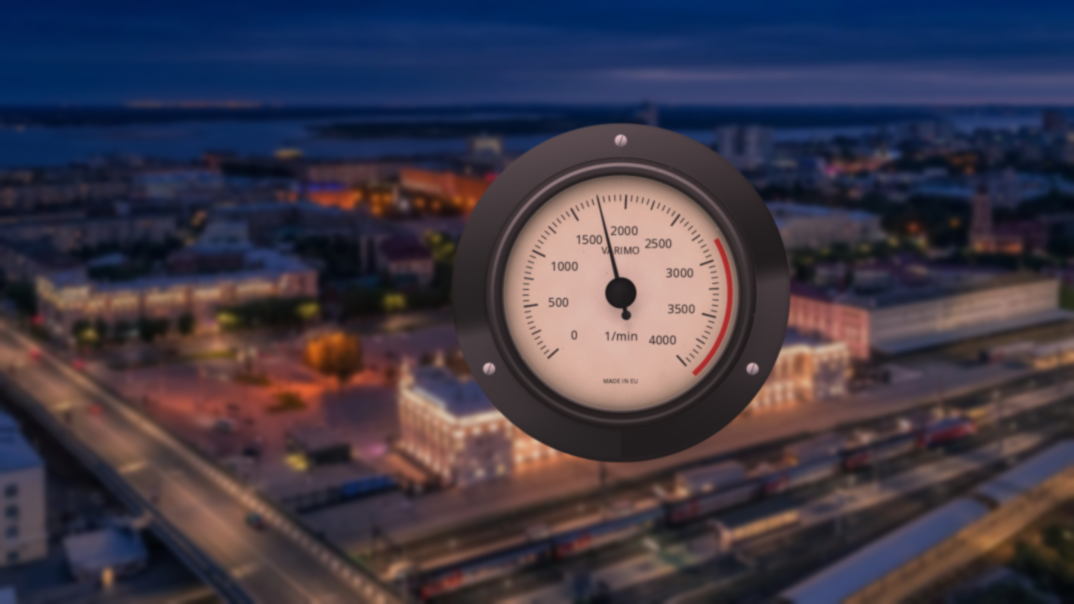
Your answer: 1750 rpm
